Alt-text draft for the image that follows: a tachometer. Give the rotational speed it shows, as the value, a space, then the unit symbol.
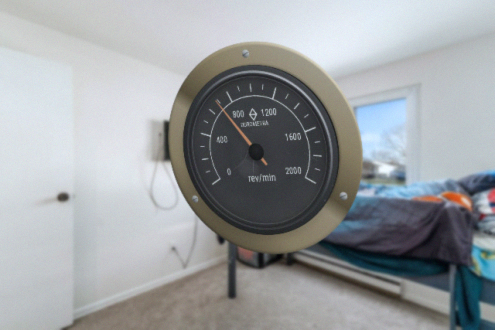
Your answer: 700 rpm
